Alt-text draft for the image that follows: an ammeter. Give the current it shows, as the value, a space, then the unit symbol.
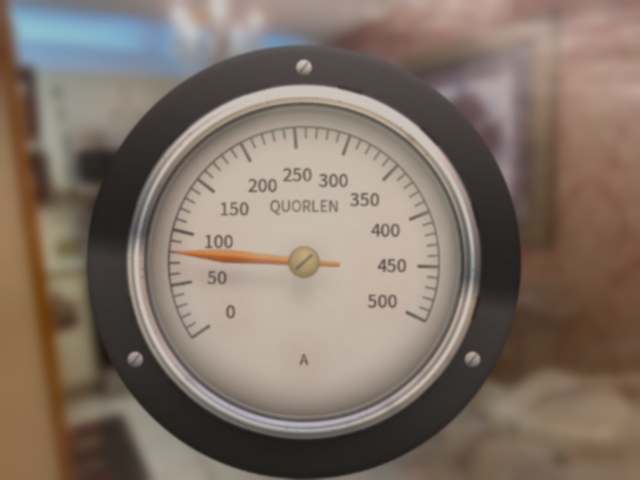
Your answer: 80 A
